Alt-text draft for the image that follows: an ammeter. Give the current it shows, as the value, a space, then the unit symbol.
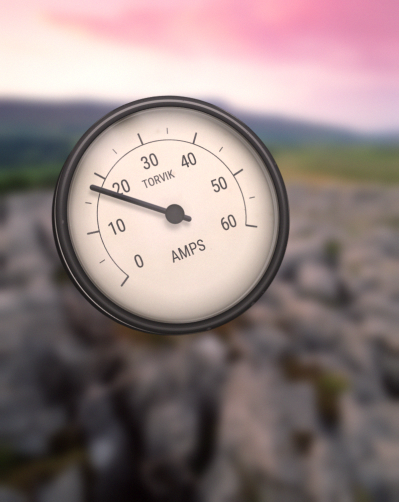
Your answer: 17.5 A
